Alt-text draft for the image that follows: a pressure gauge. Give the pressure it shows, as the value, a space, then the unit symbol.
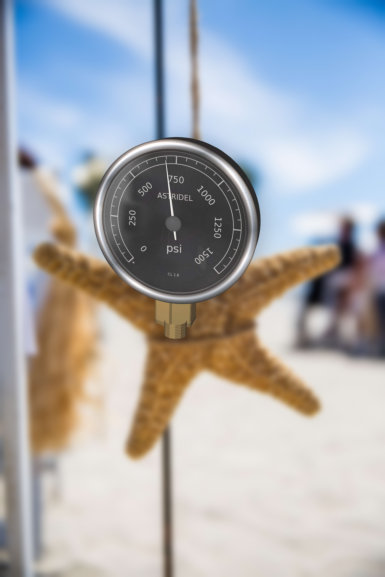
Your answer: 700 psi
